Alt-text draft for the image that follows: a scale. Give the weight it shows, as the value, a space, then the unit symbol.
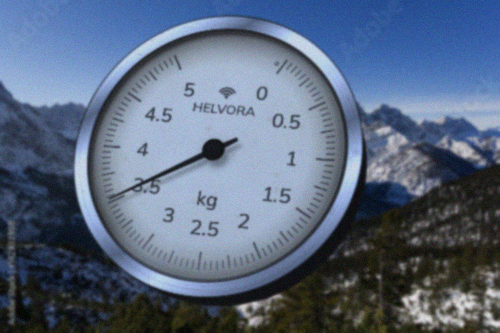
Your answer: 3.5 kg
